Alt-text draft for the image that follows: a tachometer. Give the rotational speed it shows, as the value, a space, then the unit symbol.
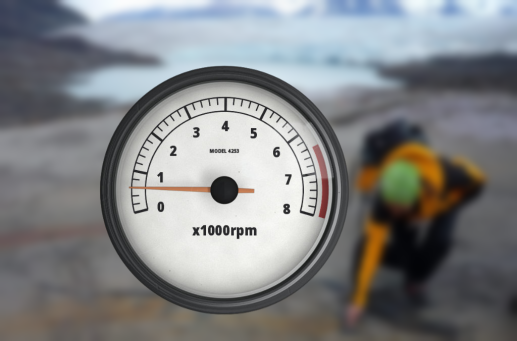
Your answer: 600 rpm
